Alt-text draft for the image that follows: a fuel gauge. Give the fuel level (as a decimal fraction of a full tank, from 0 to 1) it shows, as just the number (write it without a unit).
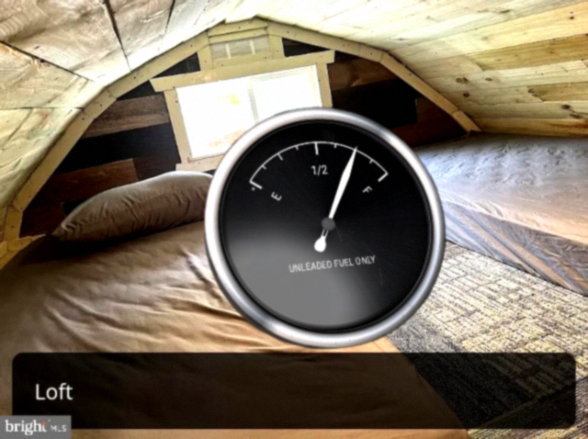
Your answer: 0.75
